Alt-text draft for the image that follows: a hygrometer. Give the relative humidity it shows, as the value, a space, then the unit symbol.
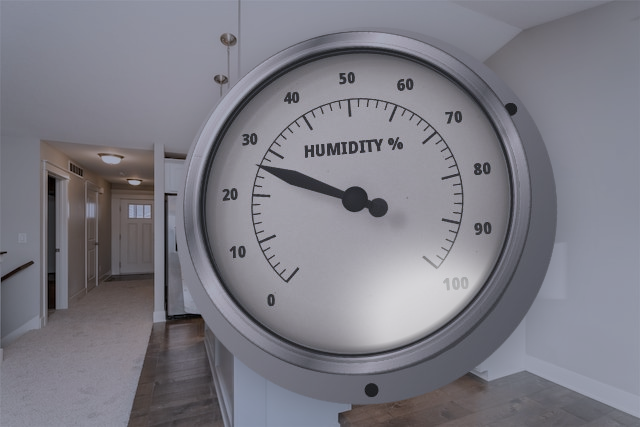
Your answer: 26 %
